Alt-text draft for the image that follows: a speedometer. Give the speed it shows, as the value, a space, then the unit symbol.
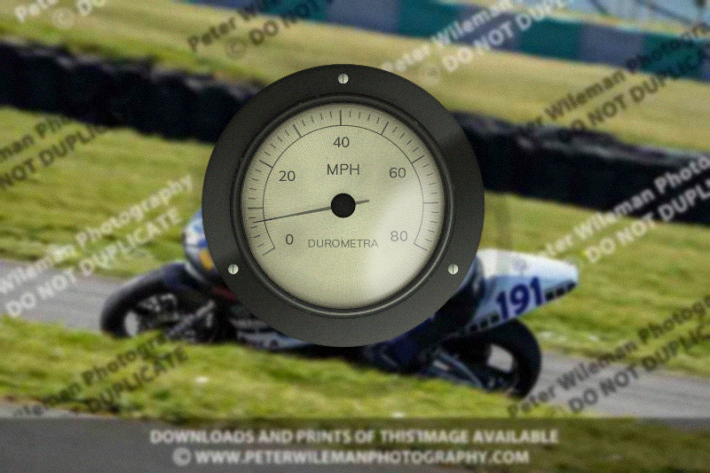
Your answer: 7 mph
